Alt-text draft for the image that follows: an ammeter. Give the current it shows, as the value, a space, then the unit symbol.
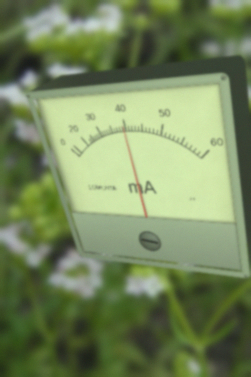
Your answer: 40 mA
